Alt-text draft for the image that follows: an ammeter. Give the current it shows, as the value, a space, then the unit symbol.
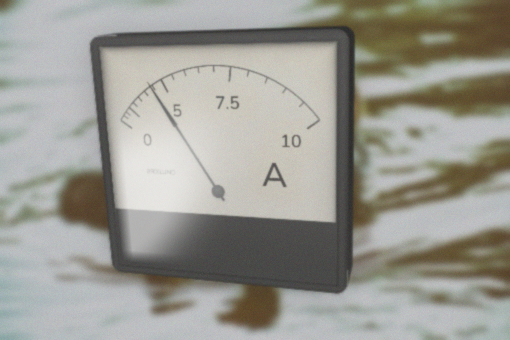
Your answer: 4.5 A
